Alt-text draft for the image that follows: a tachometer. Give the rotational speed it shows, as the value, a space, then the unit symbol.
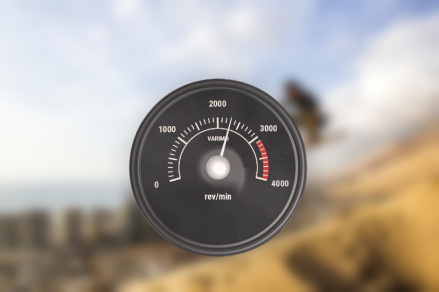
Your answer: 2300 rpm
